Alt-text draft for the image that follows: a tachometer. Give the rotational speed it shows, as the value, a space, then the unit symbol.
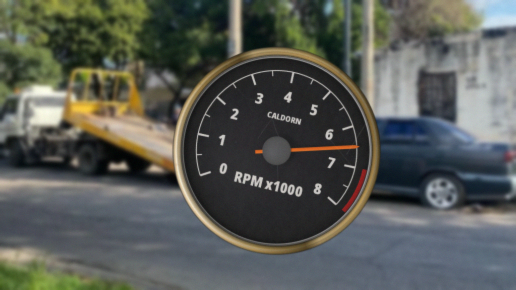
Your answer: 6500 rpm
